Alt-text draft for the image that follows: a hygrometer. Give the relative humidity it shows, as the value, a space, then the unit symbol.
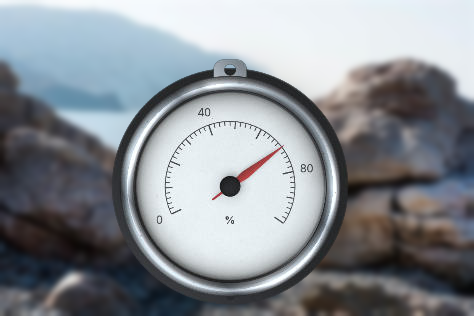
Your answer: 70 %
